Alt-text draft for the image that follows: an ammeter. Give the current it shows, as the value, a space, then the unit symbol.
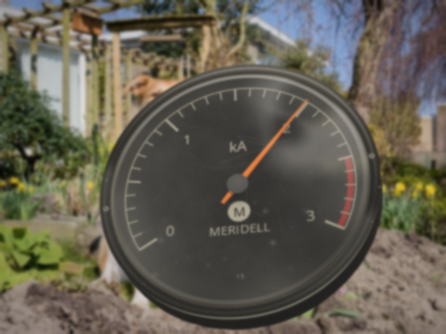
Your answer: 2 kA
